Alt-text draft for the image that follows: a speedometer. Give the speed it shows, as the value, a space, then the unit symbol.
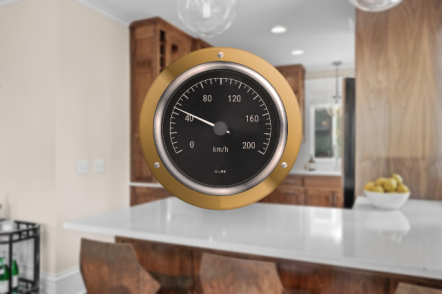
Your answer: 45 km/h
